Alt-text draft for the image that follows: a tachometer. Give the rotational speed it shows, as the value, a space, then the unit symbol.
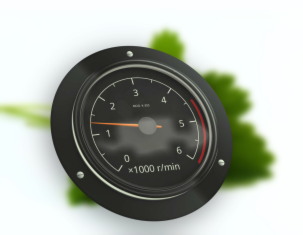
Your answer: 1250 rpm
